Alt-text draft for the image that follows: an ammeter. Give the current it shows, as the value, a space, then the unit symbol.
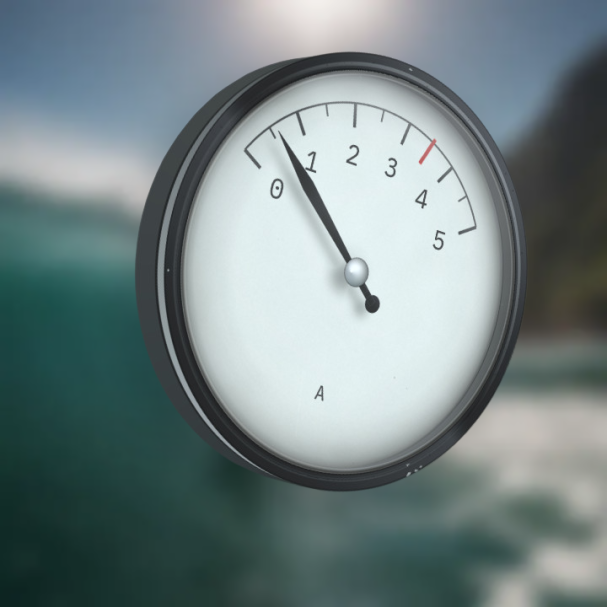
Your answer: 0.5 A
